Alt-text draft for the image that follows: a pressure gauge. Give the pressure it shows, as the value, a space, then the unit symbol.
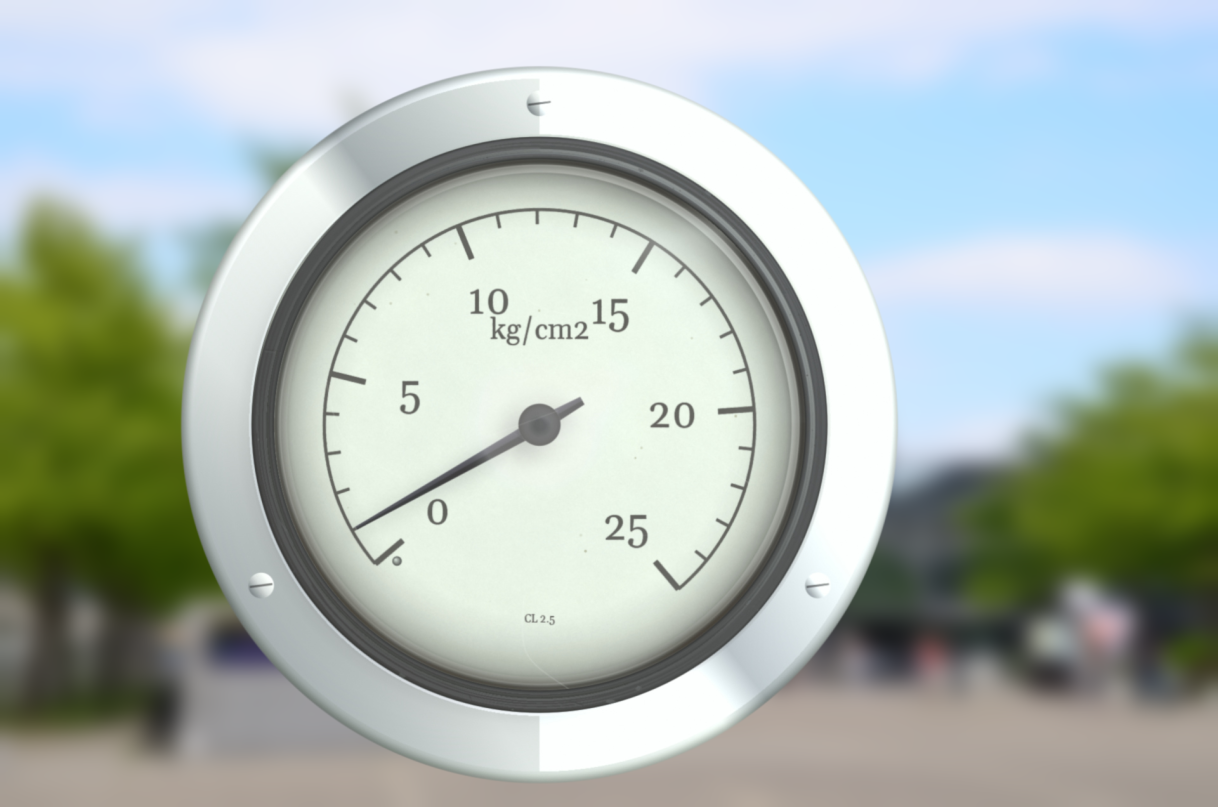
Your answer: 1 kg/cm²
